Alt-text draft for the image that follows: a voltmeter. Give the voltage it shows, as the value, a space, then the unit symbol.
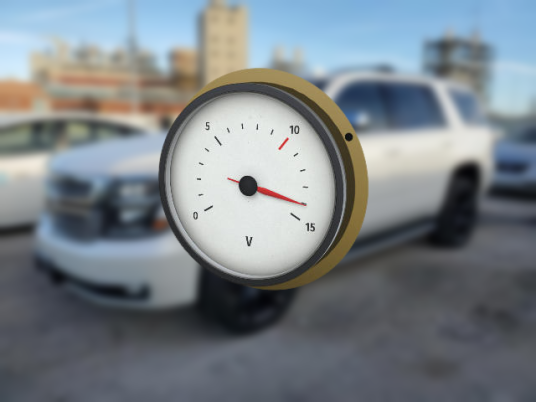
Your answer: 14 V
